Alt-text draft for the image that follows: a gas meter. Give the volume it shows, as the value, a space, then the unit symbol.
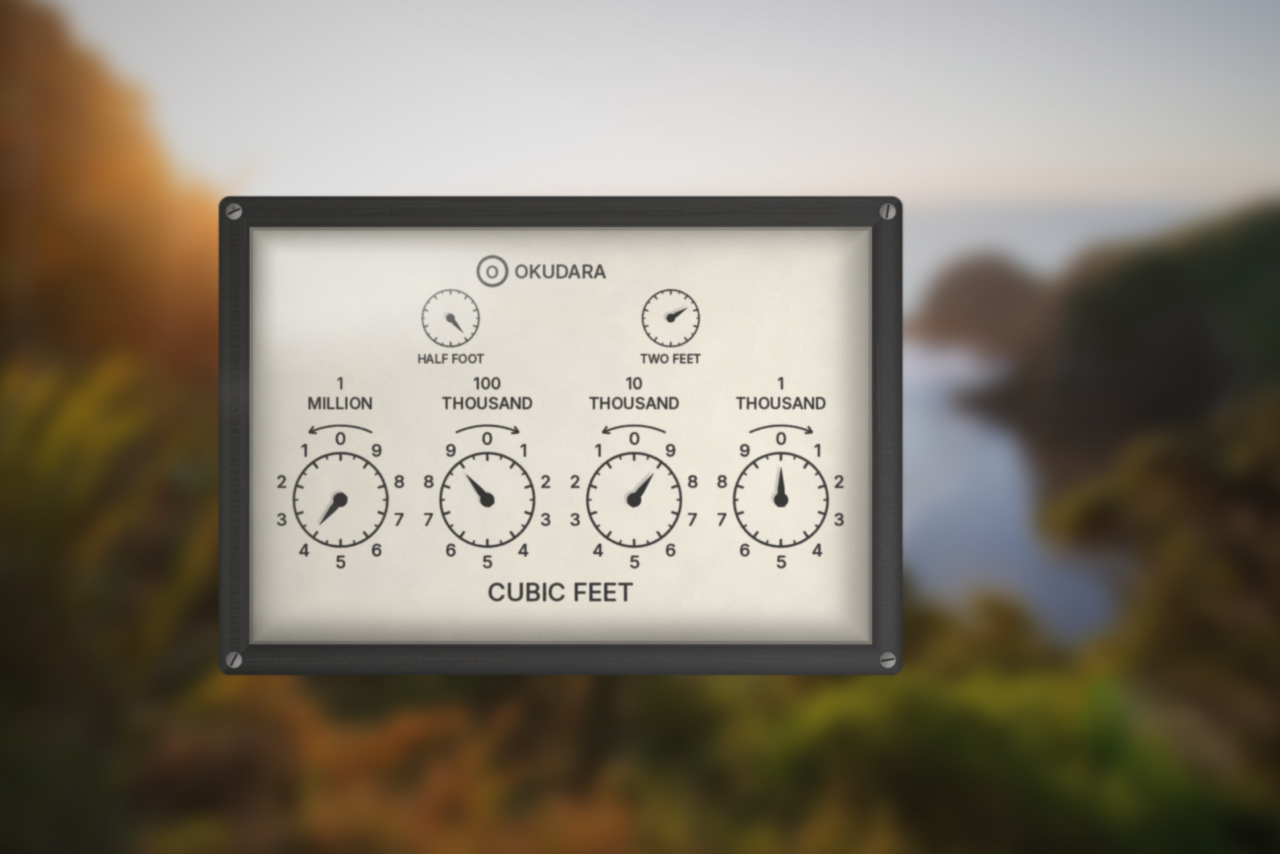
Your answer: 389000 ft³
